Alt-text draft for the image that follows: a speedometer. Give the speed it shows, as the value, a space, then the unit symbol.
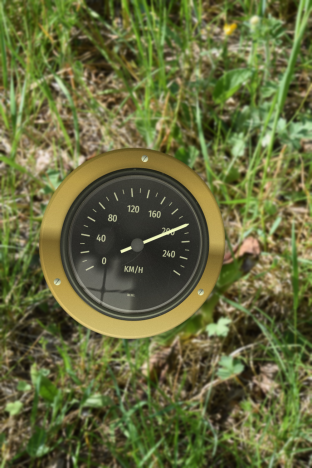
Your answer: 200 km/h
